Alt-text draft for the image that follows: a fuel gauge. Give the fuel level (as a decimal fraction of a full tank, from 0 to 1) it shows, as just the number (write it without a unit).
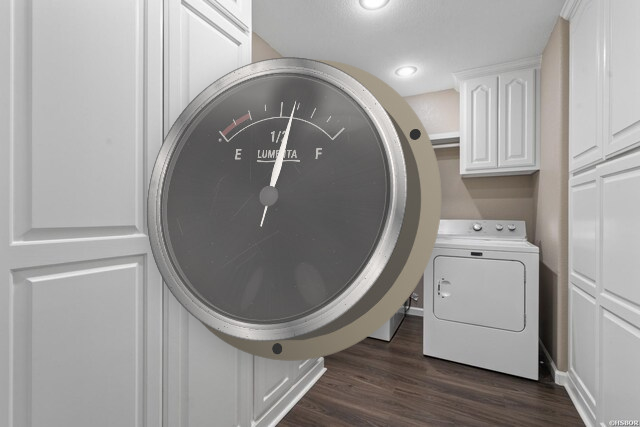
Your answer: 0.625
